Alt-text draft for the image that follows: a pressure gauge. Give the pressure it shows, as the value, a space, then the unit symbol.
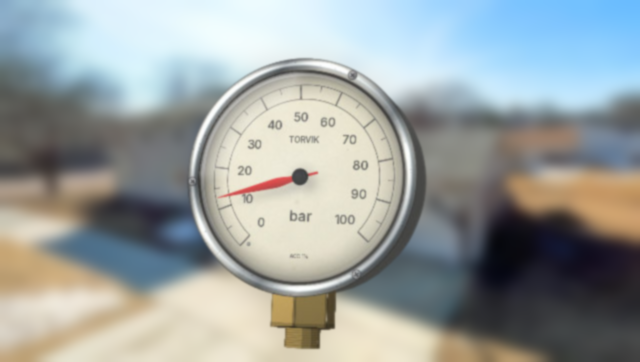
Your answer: 12.5 bar
